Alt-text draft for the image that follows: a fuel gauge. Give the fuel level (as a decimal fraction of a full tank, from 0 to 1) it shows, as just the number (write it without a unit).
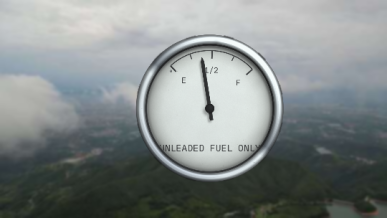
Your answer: 0.375
